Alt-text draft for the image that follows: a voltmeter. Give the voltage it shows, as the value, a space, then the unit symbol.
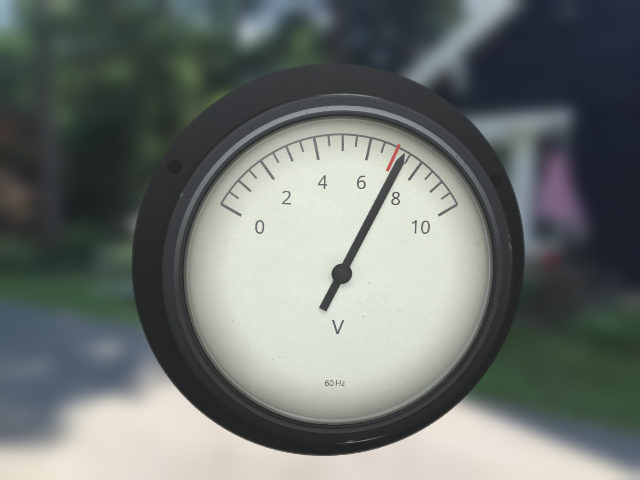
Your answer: 7.25 V
